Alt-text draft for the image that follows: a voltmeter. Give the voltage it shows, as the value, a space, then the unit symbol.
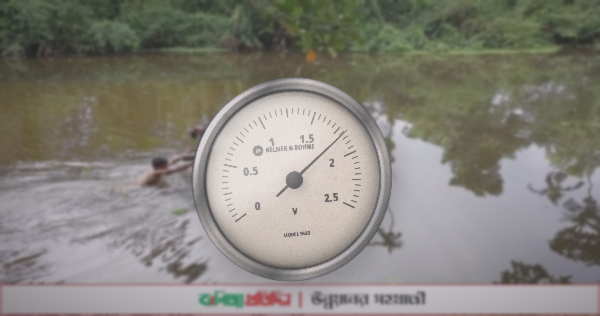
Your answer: 1.8 V
